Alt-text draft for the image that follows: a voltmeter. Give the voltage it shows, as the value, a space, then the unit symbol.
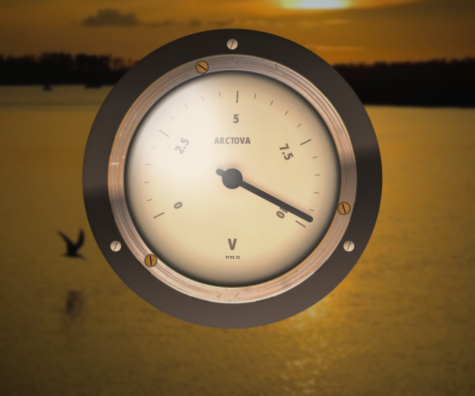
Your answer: 9.75 V
